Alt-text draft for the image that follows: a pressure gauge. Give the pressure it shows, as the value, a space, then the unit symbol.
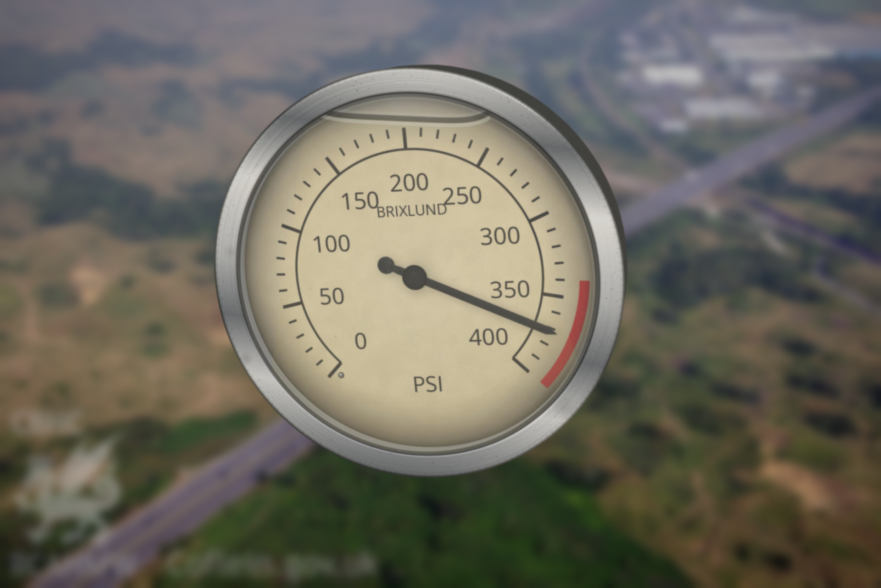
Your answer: 370 psi
